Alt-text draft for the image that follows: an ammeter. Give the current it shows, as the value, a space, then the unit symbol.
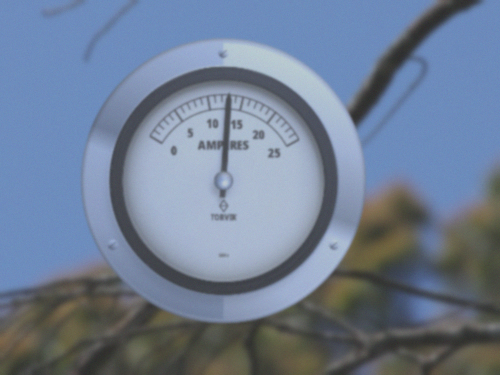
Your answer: 13 A
